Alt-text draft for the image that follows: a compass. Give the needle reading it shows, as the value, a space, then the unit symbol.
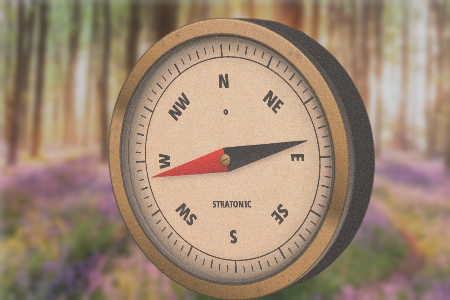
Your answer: 260 °
